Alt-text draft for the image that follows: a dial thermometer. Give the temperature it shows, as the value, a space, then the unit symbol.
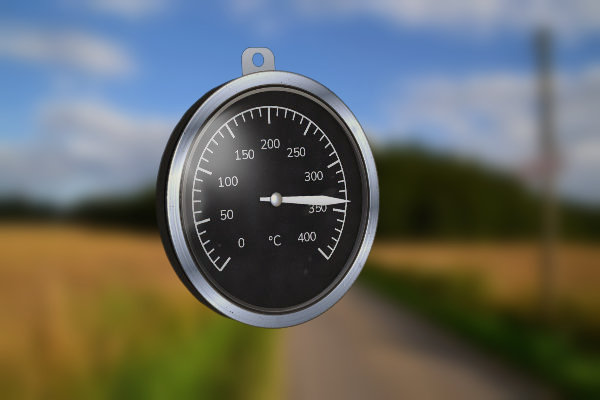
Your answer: 340 °C
